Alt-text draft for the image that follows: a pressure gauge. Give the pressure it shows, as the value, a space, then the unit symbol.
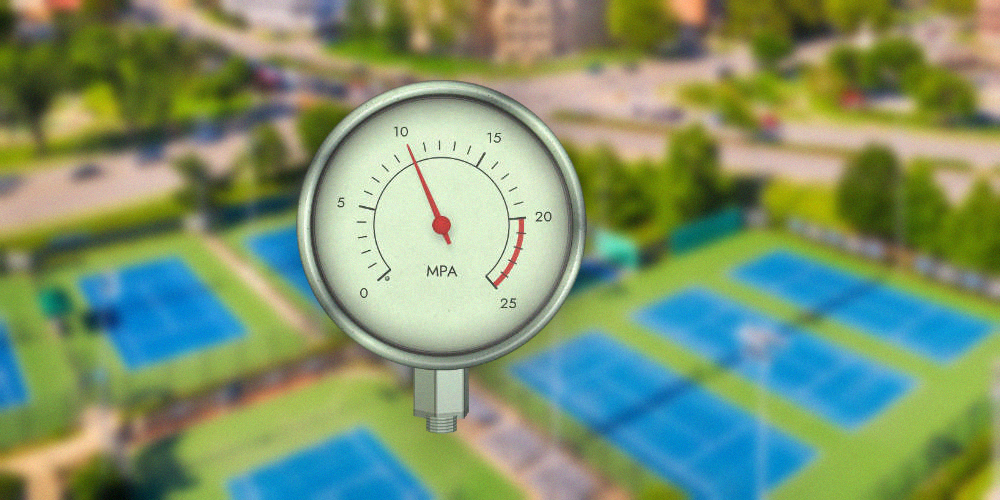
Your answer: 10 MPa
